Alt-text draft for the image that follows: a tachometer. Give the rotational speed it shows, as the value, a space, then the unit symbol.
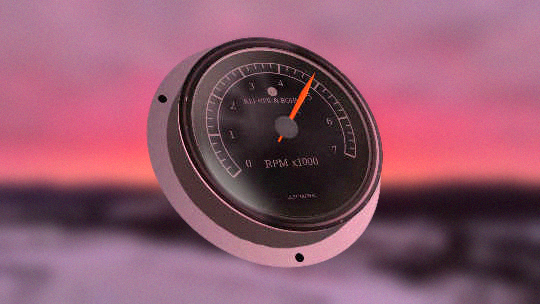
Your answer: 4800 rpm
